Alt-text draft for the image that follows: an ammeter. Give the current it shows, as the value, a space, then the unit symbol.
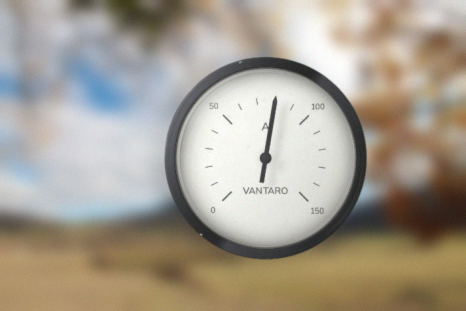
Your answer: 80 A
